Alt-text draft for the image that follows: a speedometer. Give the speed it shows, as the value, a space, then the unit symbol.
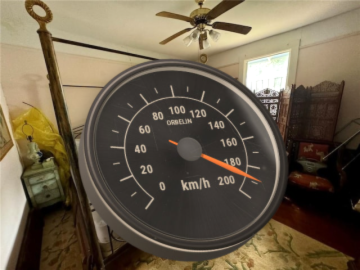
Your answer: 190 km/h
